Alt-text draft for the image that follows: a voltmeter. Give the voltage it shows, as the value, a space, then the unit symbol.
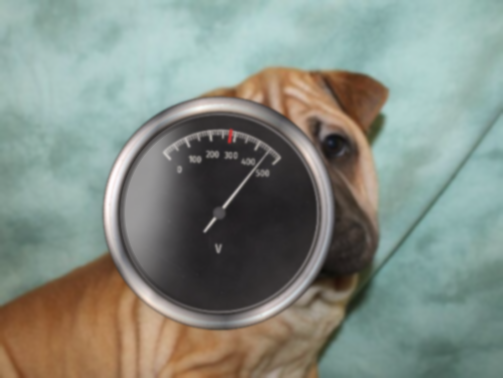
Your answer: 450 V
